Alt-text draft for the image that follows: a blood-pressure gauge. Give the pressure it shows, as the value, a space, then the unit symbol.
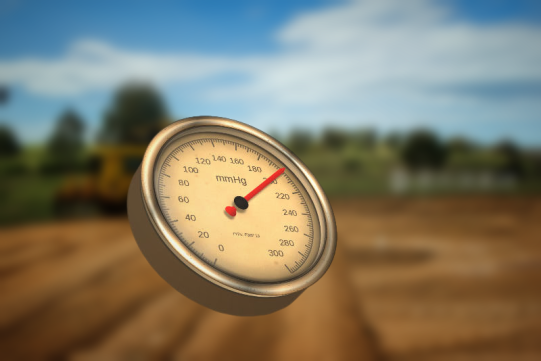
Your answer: 200 mmHg
